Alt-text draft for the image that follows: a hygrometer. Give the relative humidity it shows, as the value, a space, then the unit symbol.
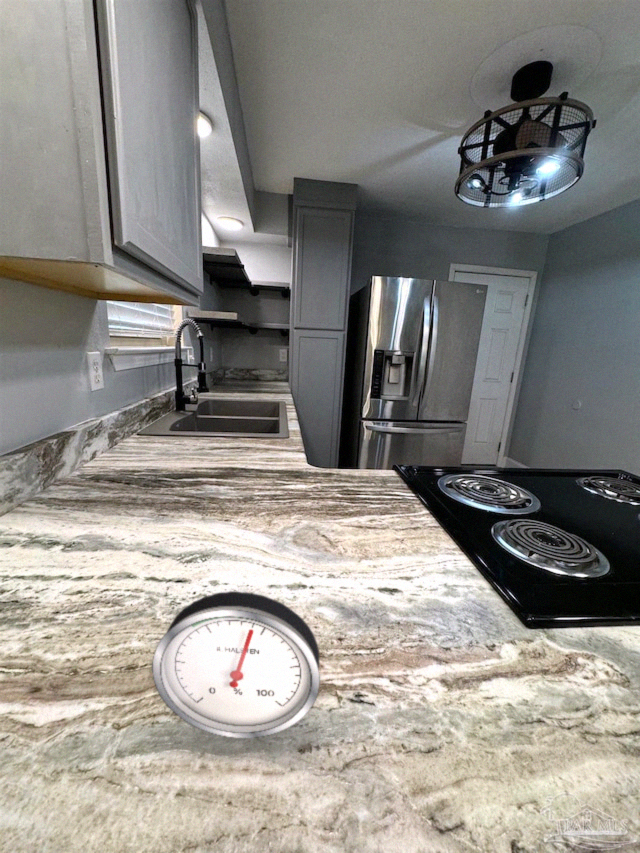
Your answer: 56 %
